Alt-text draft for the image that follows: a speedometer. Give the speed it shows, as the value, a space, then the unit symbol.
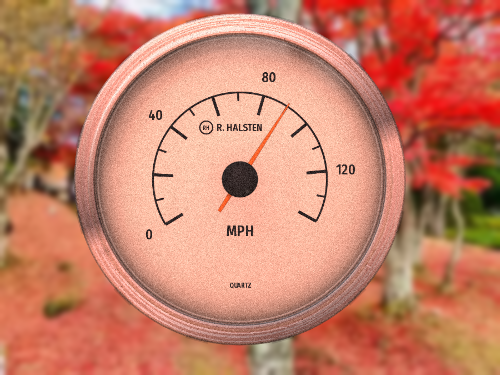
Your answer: 90 mph
